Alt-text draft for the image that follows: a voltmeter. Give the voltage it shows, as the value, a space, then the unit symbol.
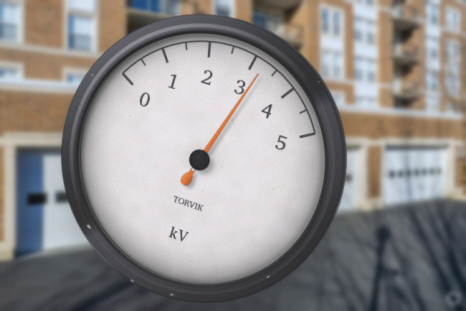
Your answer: 3.25 kV
